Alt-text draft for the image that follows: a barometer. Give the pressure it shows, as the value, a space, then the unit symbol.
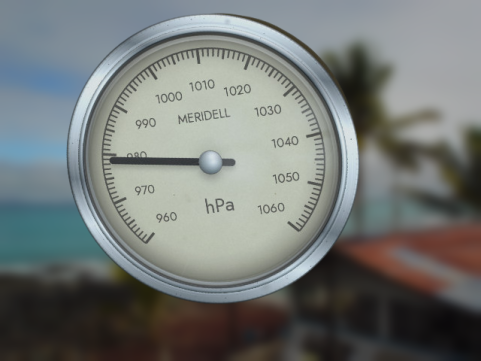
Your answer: 979 hPa
